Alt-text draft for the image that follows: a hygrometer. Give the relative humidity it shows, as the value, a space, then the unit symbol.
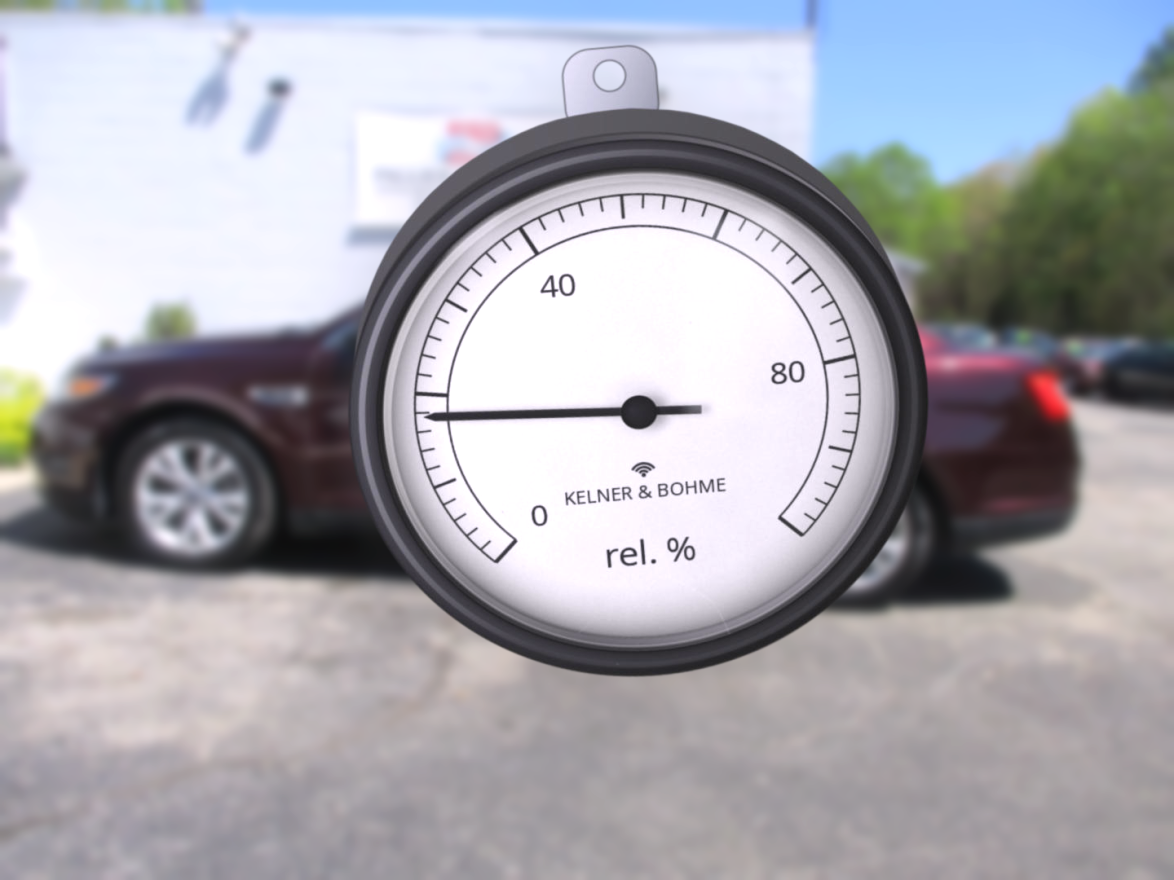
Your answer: 18 %
